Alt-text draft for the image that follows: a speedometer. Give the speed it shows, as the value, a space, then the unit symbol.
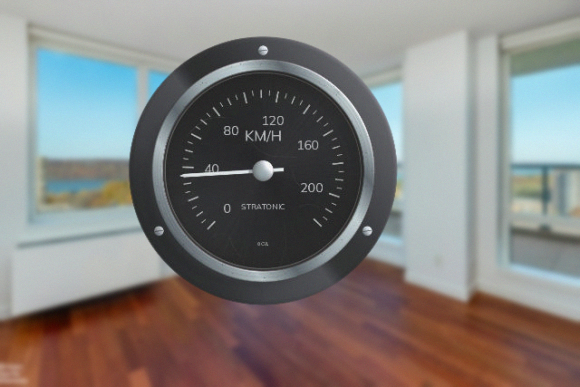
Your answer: 35 km/h
